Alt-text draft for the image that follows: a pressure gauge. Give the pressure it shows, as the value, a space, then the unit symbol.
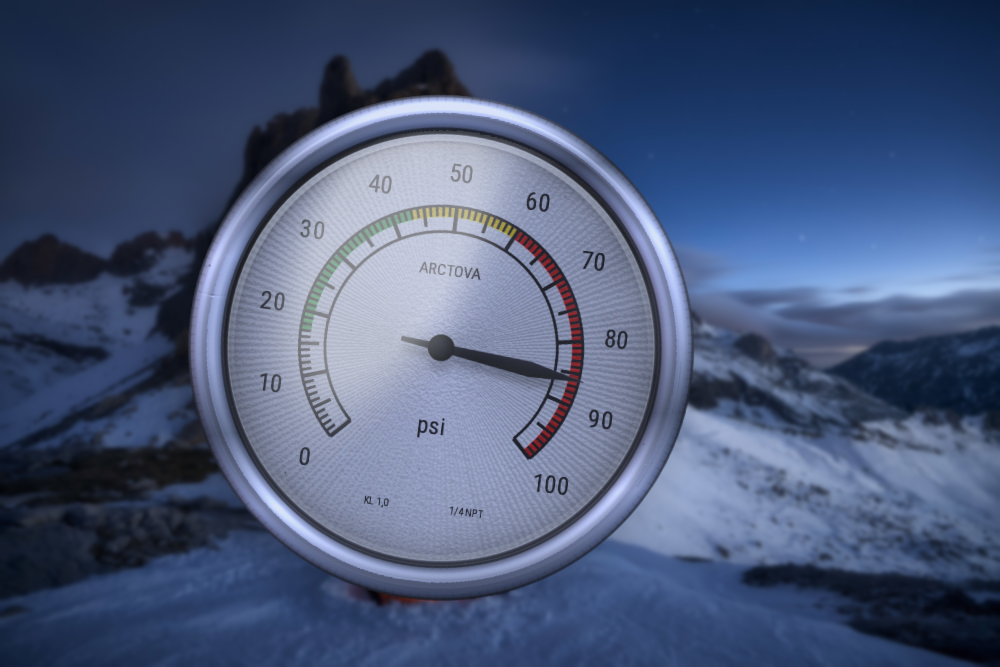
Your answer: 86 psi
